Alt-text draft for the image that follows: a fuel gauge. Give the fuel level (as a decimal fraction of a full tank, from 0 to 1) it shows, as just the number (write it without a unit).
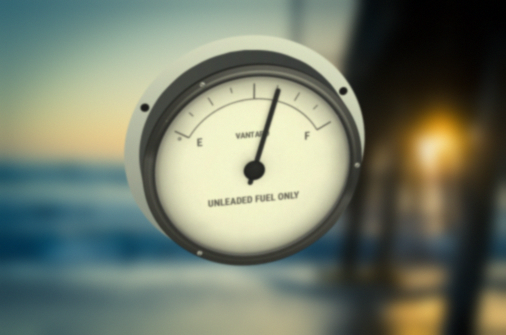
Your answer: 0.625
